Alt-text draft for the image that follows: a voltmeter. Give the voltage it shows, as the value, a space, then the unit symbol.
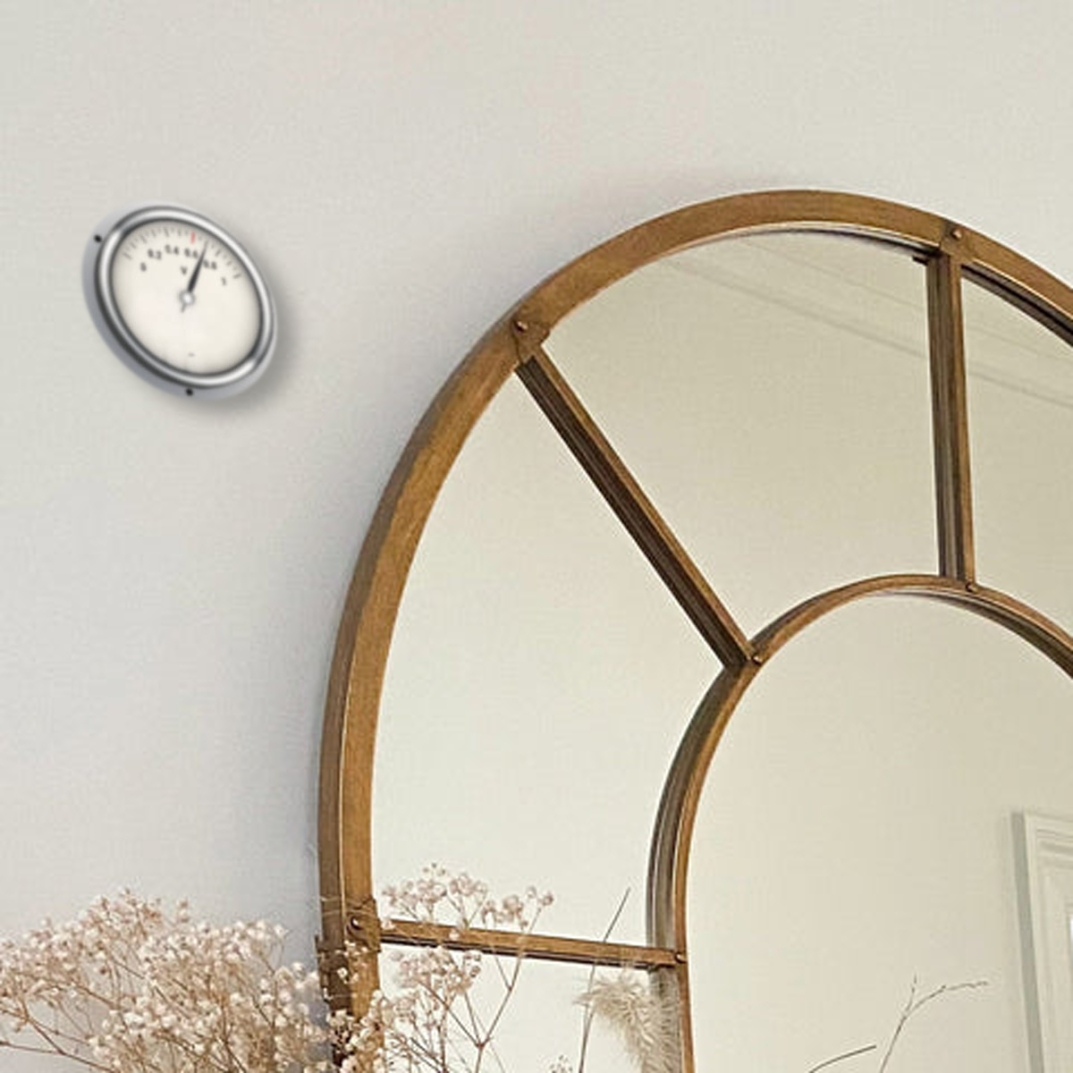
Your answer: 0.7 V
